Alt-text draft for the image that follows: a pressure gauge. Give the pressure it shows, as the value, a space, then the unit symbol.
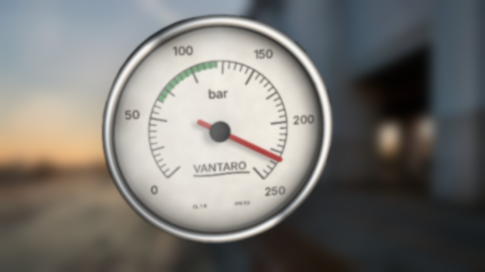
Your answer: 230 bar
